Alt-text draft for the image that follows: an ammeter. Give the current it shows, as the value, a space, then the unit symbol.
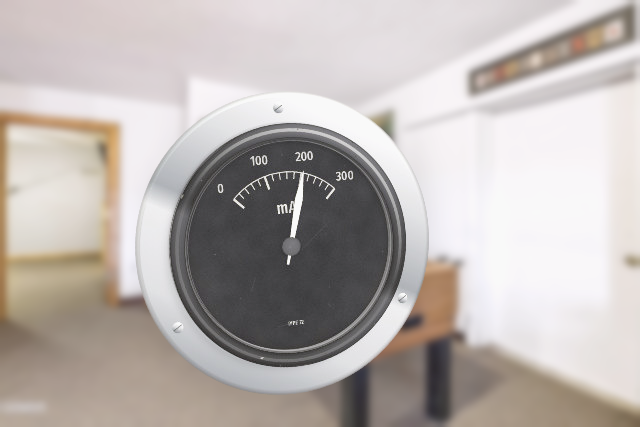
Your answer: 200 mA
